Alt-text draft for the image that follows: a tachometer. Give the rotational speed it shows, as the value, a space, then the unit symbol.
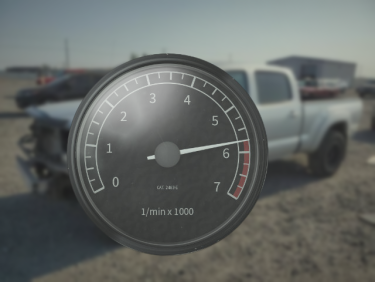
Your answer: 5750 rpm
